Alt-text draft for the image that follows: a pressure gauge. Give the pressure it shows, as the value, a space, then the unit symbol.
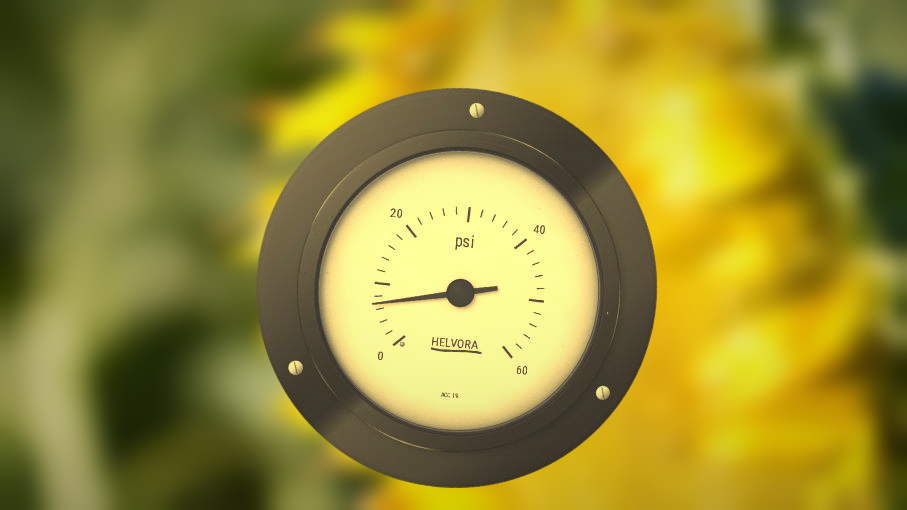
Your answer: 7 psi
